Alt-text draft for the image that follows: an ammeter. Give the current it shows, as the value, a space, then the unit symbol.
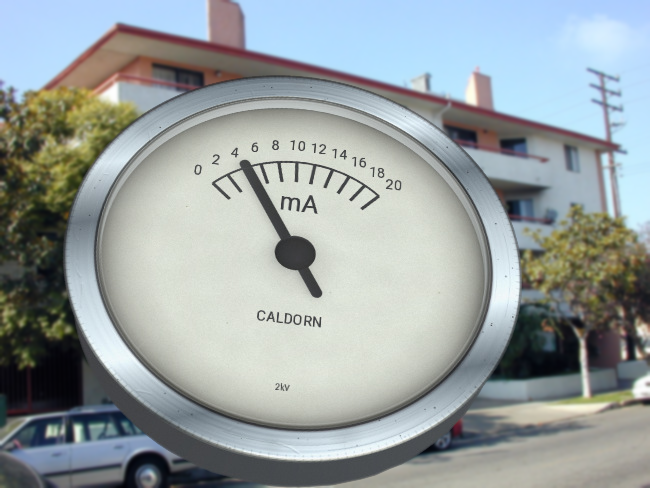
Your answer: 4 mA
